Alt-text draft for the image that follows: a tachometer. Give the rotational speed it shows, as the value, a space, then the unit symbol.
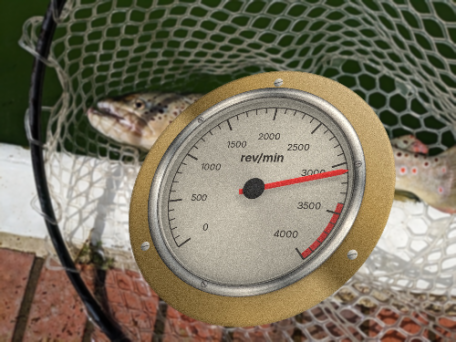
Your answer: 3100 rpm
